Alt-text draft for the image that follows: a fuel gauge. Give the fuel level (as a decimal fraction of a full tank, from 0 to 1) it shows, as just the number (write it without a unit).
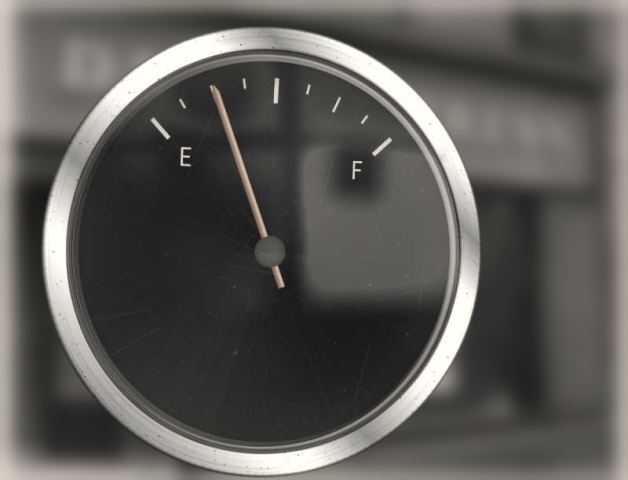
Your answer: 0.25
